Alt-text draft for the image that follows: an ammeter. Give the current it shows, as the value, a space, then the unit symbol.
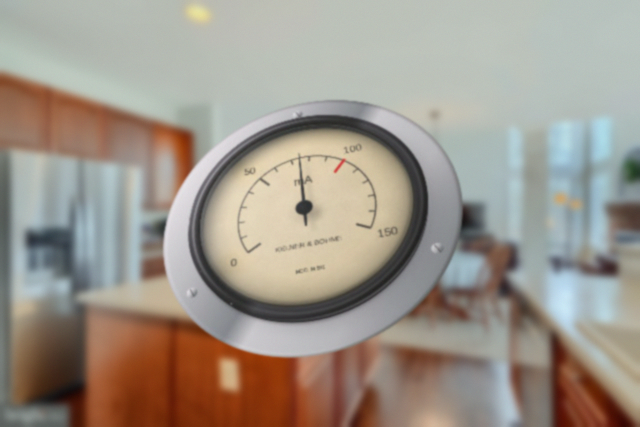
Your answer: 75 mA
